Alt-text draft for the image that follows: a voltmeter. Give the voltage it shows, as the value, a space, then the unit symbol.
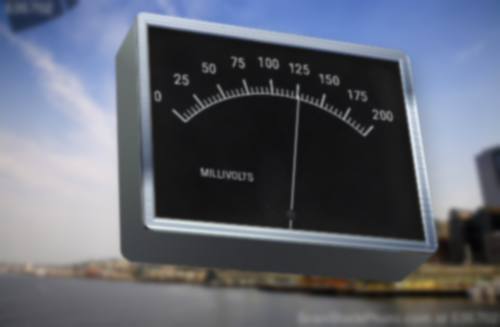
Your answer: 125 mV
